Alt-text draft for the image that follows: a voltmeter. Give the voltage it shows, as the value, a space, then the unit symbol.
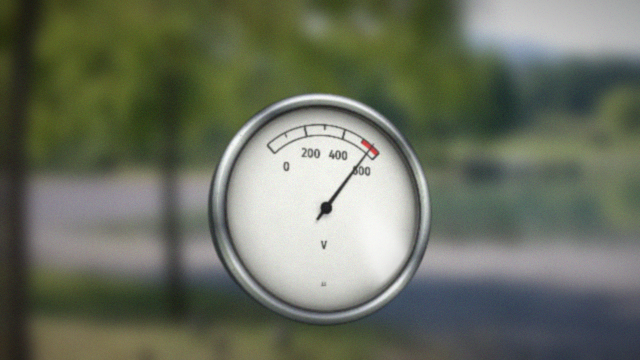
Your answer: 550 V
